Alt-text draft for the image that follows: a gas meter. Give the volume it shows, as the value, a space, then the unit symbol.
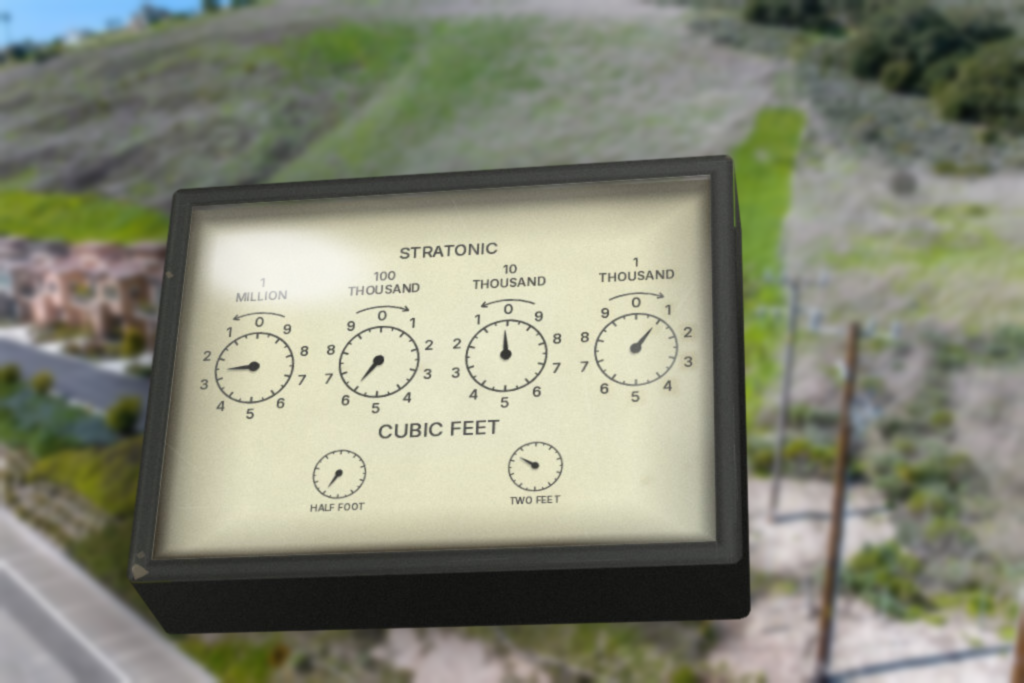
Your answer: 260100 ft³
